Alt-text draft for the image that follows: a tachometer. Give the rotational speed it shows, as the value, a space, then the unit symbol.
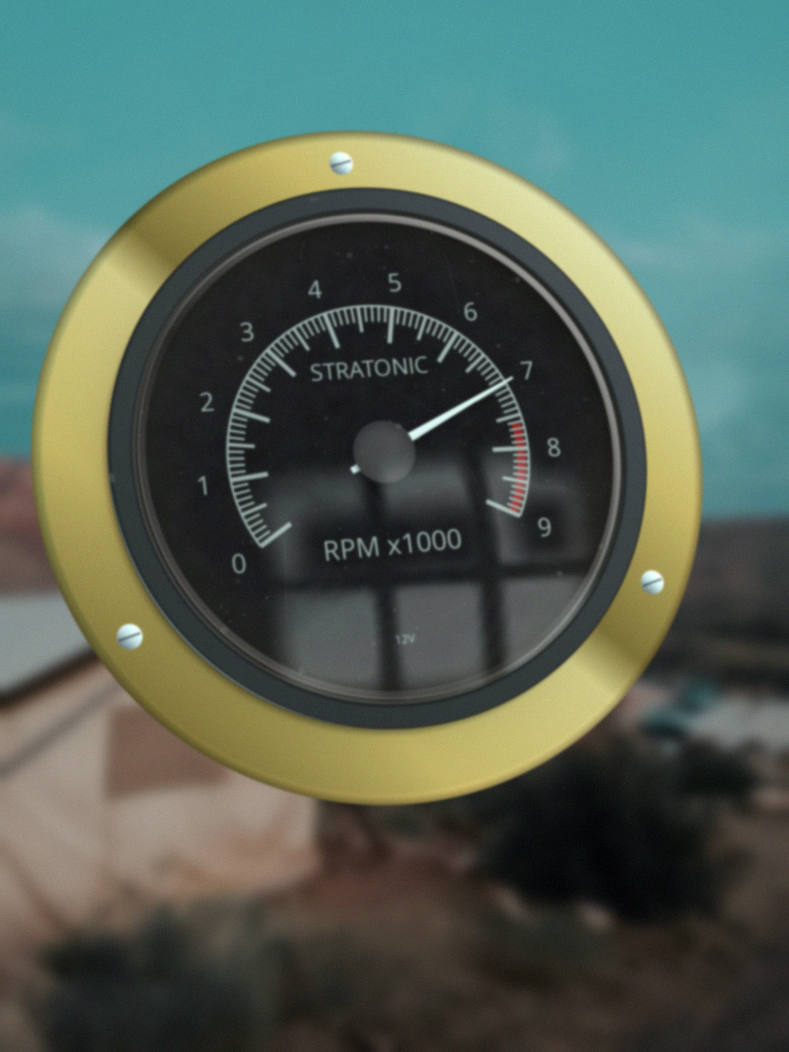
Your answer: 7000 rpm
